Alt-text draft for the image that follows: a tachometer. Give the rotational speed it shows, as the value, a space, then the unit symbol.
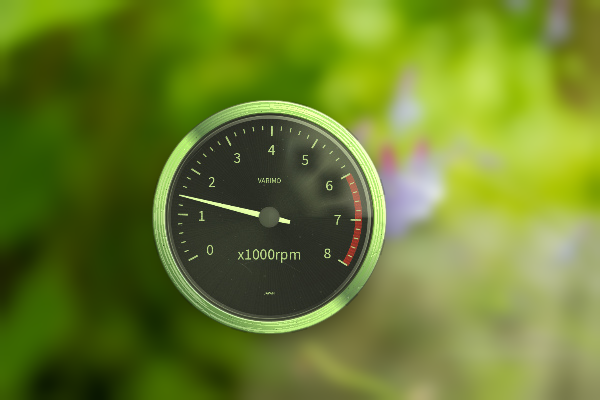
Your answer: 1400 rpm
